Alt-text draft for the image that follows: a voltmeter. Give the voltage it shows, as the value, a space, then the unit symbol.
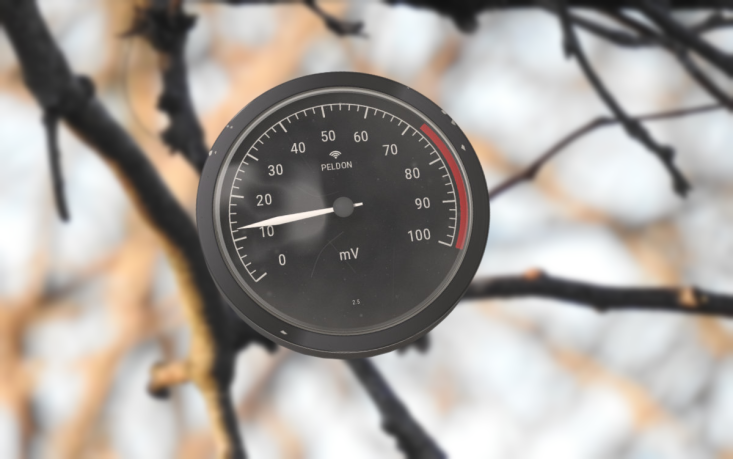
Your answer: 12 mV
